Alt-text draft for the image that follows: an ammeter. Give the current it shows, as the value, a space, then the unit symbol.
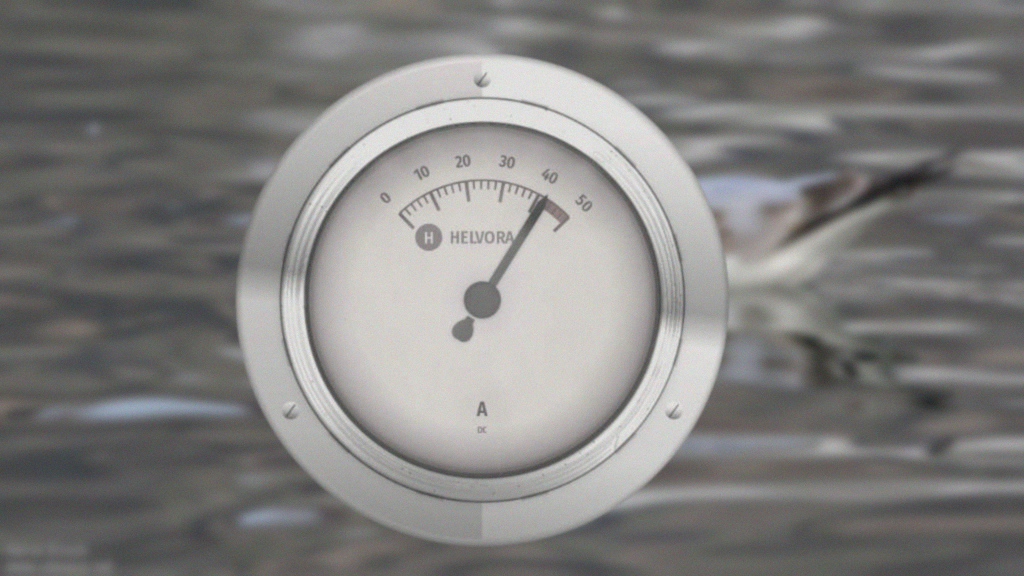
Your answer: 42 A
